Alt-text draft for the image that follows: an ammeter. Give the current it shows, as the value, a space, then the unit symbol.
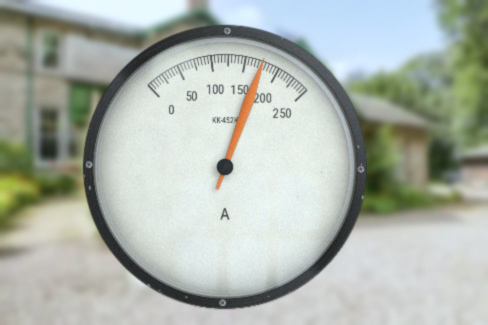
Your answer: 175 A
